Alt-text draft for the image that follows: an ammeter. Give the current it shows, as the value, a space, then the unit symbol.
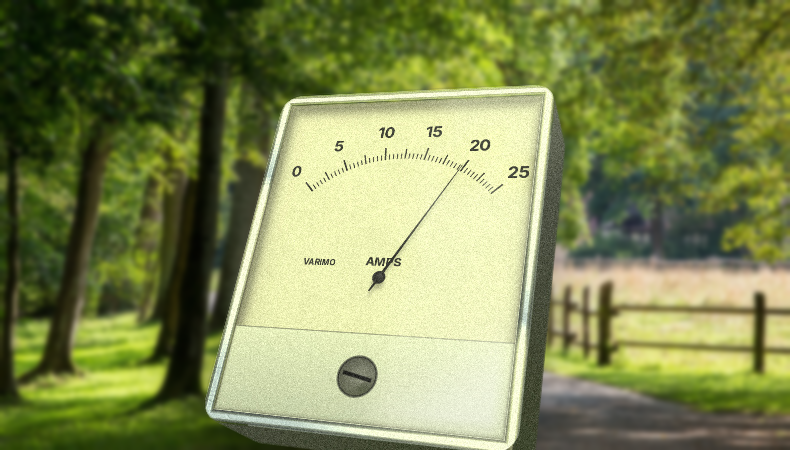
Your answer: 20 A
